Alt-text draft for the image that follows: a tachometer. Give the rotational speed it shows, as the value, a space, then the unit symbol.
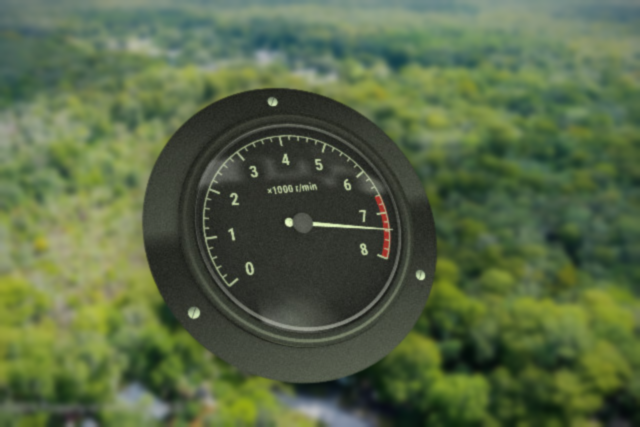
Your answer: 7400 rpm
